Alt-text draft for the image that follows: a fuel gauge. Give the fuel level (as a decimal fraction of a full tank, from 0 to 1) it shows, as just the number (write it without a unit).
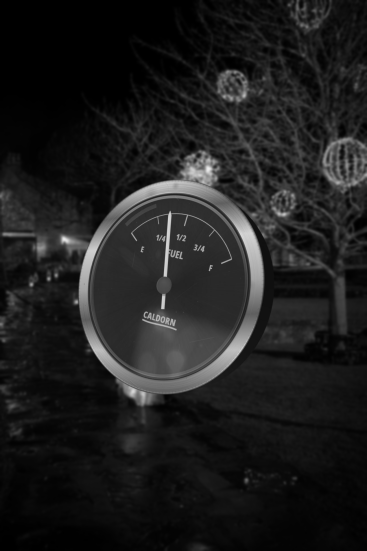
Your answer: 0.375
